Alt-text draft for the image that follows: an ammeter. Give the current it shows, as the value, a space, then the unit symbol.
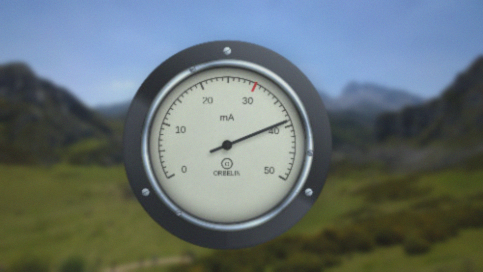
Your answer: 39 mA
